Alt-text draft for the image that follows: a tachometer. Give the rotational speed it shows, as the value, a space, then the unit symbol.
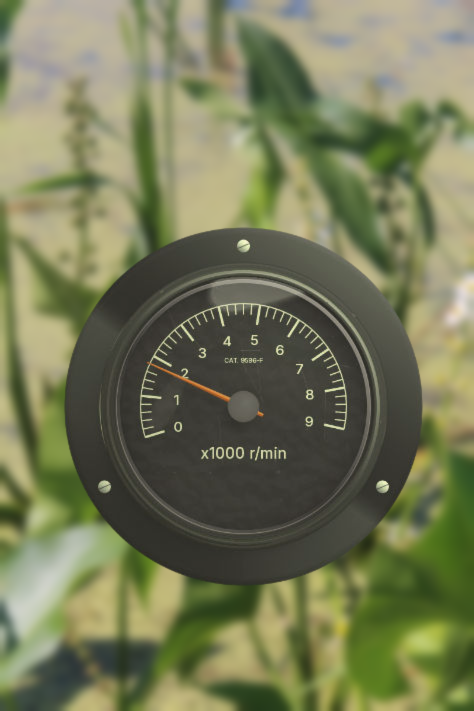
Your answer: 1800 rpm
